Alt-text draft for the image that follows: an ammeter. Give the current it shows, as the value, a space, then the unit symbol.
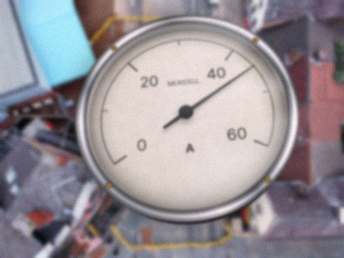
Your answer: 45 A
